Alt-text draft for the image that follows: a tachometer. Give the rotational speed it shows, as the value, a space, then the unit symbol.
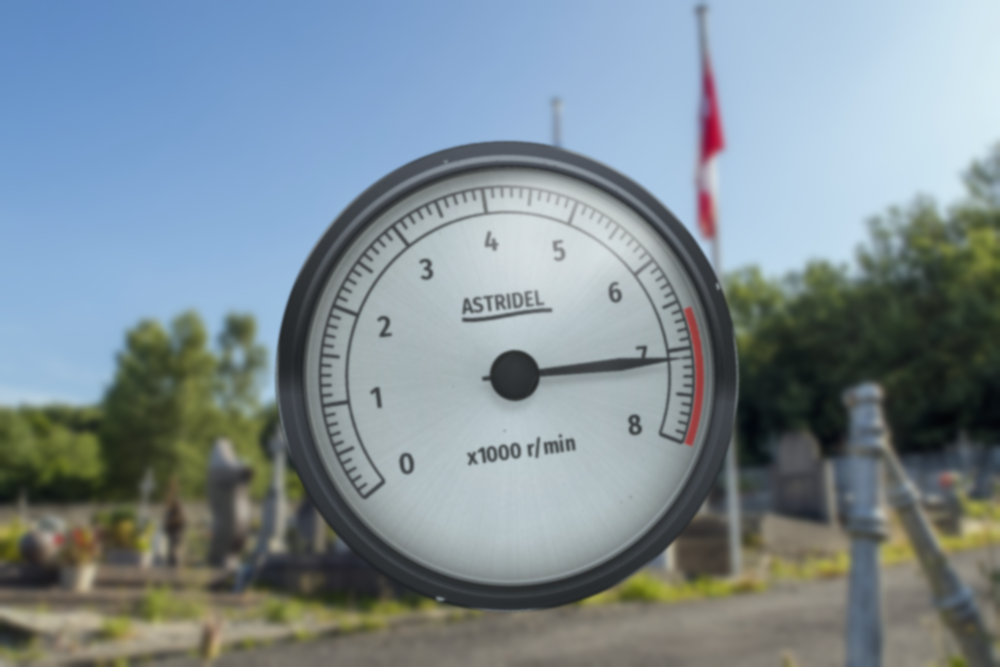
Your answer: 7100 rpm
